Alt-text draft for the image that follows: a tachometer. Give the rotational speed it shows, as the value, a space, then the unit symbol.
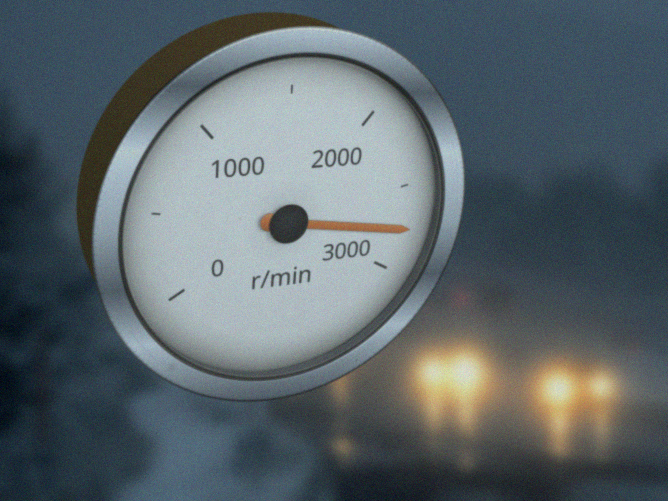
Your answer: 2750 rpm
